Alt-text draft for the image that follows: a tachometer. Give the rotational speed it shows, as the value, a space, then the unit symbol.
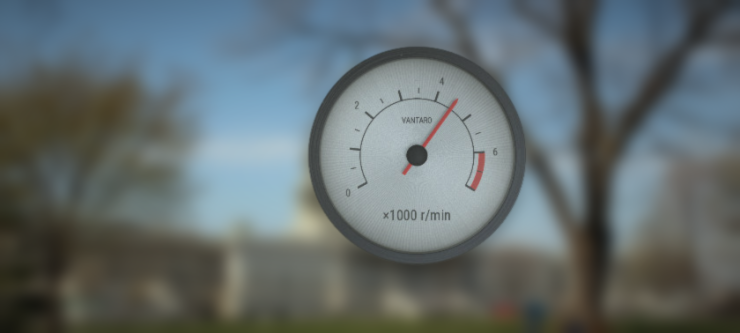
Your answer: 4500 rpm
